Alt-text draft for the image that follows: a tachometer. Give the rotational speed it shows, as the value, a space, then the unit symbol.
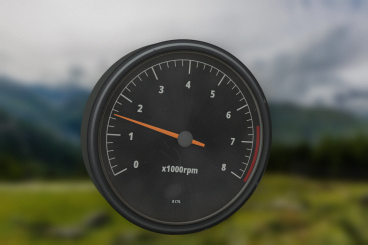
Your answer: 1500 rpm
